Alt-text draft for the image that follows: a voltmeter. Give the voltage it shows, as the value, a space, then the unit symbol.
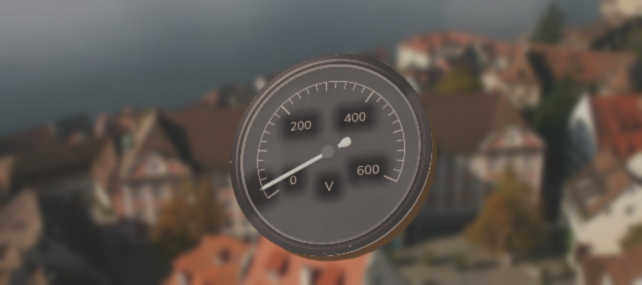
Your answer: 20 V
